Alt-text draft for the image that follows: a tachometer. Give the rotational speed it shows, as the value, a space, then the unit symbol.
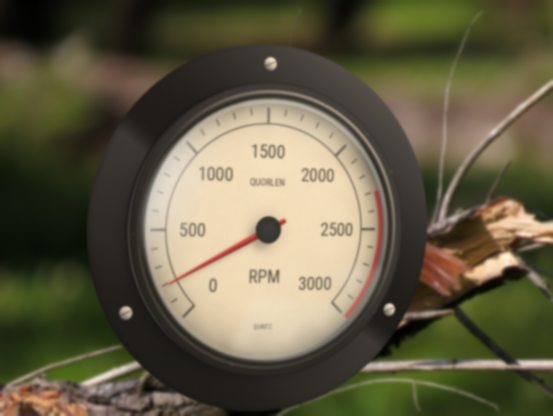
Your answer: 200 rpm
